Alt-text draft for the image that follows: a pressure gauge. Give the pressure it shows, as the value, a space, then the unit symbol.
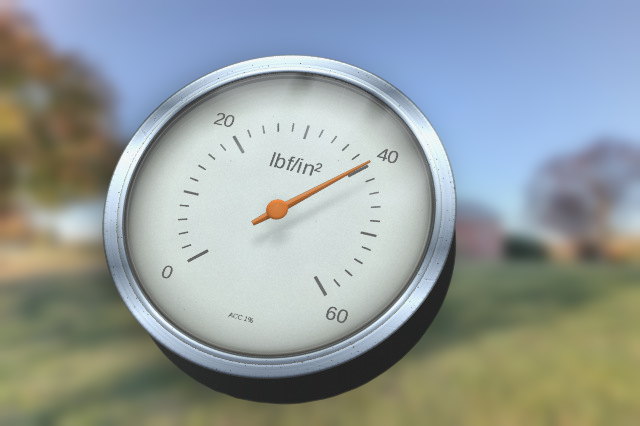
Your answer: 40 psi
